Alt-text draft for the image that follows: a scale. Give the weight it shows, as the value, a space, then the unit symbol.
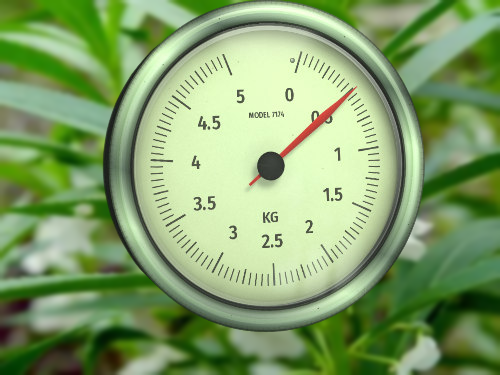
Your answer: 0.5 kg
